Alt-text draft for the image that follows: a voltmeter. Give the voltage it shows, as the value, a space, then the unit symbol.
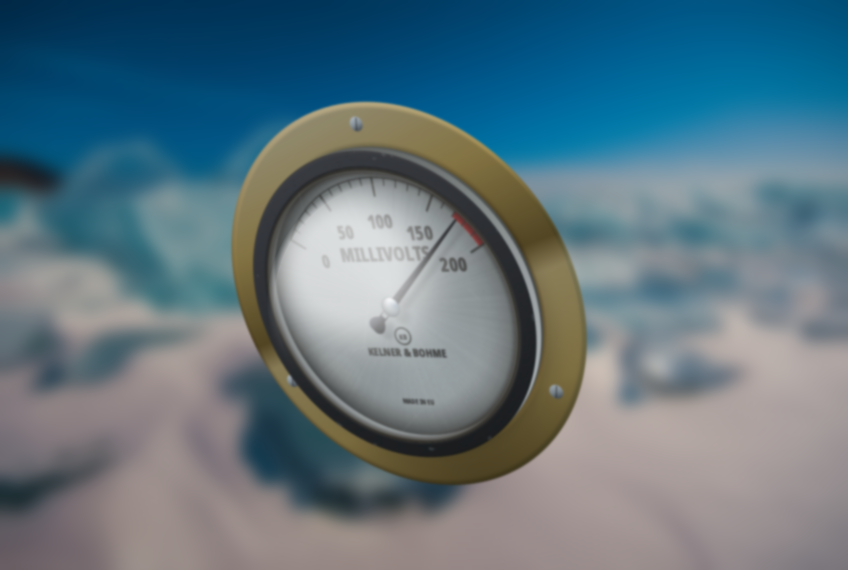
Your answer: 175 mV
